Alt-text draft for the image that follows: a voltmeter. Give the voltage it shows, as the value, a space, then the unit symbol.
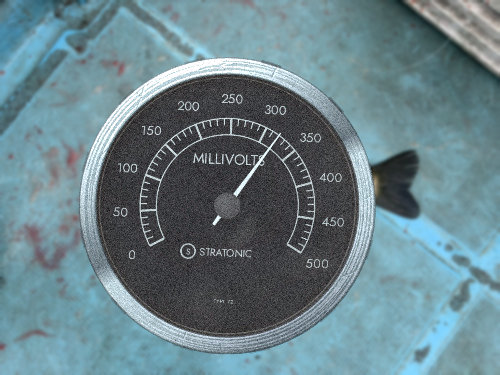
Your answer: 320 mV
